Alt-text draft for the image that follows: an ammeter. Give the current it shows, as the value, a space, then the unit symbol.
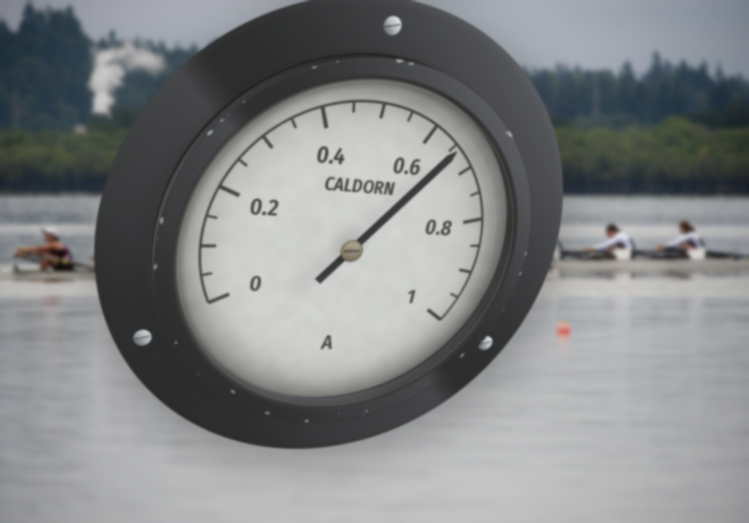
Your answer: 0.65 A
